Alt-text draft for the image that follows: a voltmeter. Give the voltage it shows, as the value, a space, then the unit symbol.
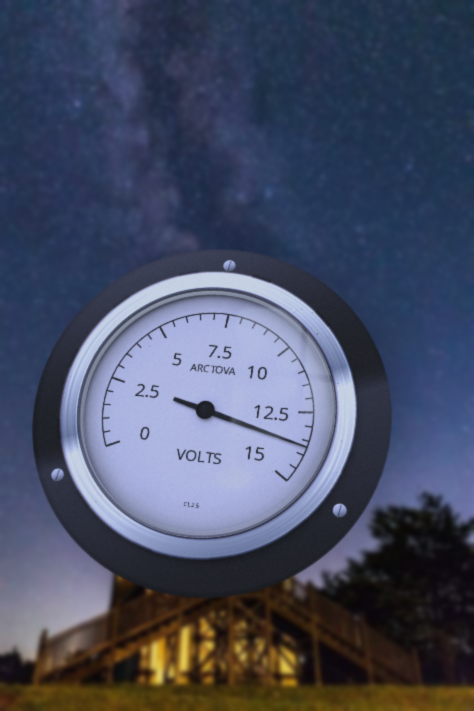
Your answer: 13.75 V
